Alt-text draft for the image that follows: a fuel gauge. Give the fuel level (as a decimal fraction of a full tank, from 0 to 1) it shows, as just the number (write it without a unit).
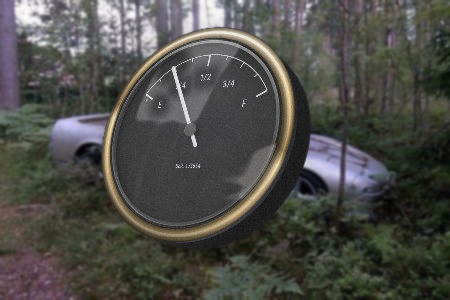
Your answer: 0.25
